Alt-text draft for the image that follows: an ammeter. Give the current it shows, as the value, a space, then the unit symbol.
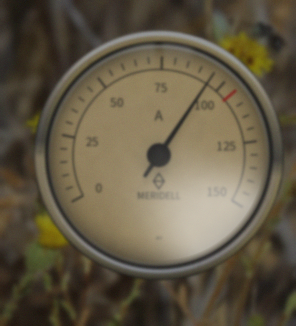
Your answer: 95 A
